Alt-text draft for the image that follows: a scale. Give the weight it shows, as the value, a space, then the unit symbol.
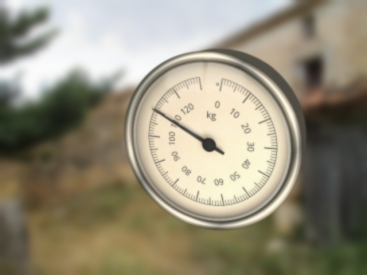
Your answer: 110 kg
